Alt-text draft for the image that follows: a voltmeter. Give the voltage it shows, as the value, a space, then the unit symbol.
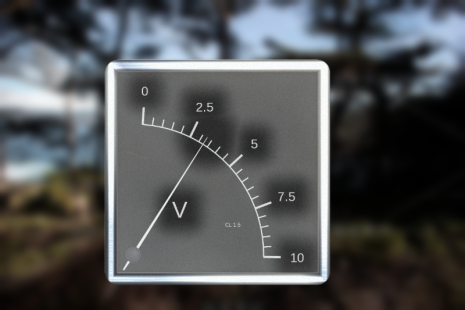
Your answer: 3.25 V
